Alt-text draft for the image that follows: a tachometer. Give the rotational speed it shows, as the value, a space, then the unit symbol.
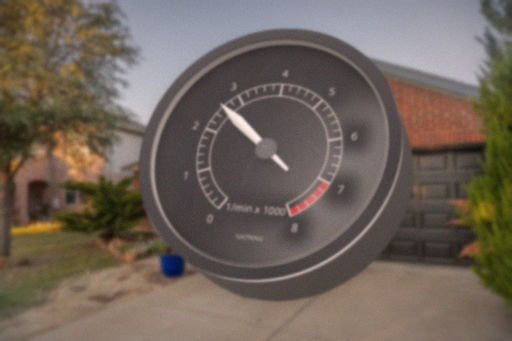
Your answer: 2600 rpm
